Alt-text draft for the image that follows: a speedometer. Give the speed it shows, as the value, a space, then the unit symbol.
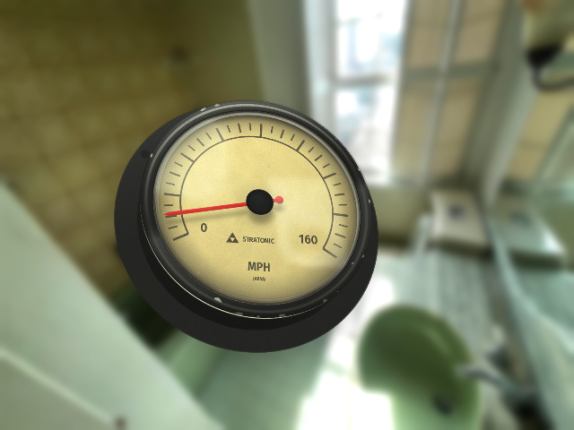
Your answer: 10 mph
